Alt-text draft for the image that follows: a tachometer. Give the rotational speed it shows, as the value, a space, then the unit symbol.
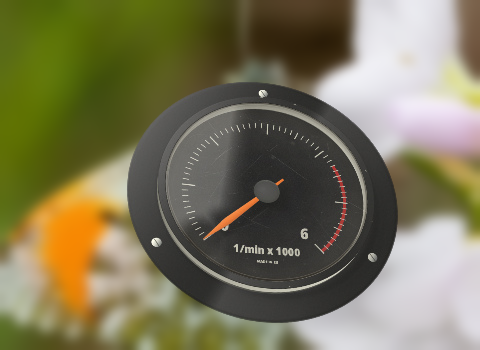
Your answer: 0 rpm
